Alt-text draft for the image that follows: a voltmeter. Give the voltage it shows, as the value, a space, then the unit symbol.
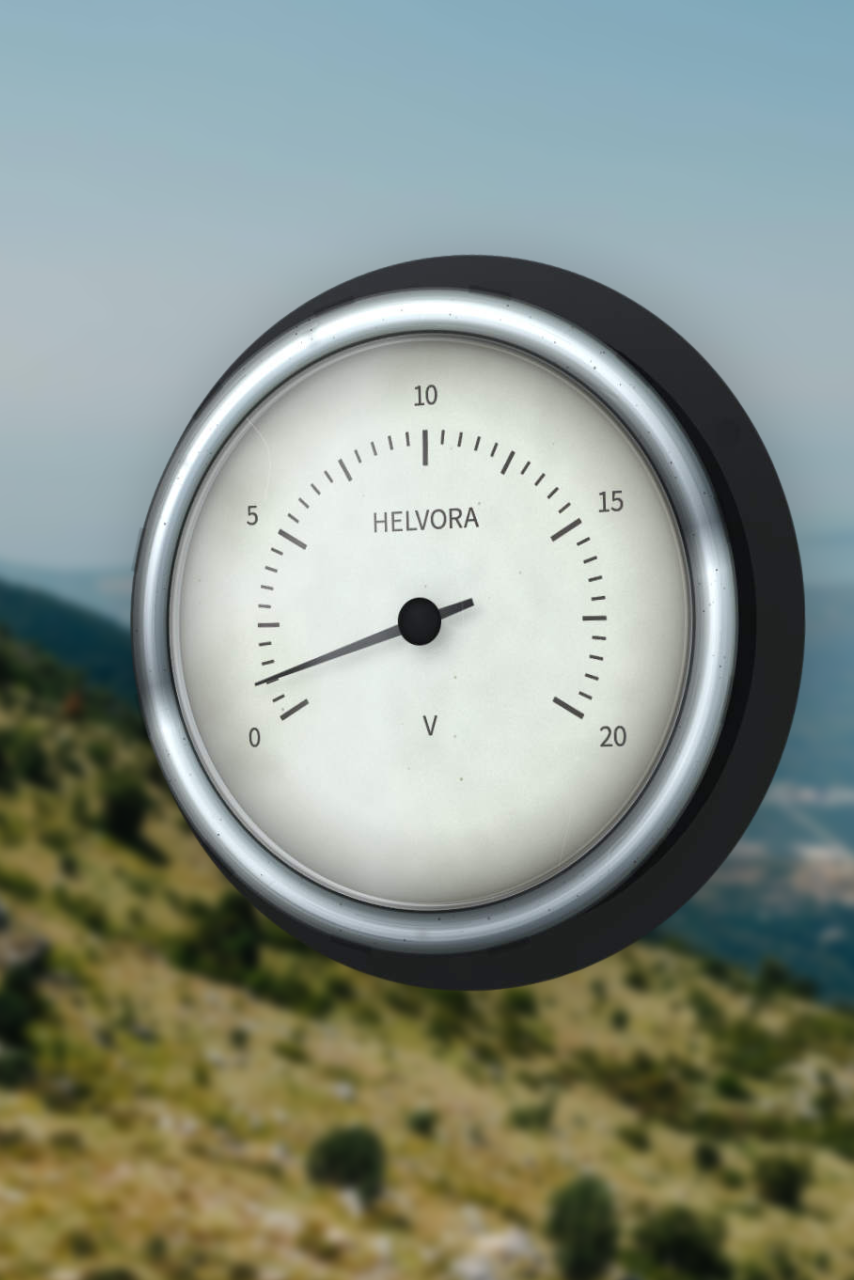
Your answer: 1 V
